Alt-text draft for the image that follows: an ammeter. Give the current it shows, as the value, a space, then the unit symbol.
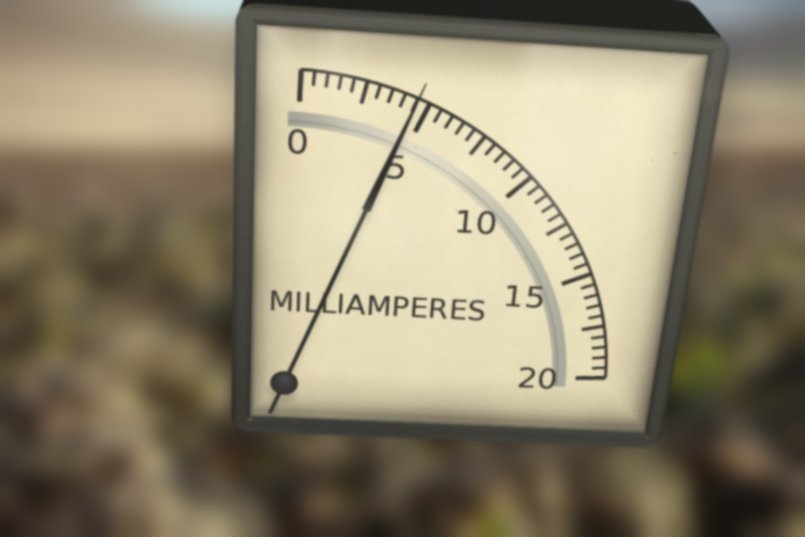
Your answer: 4.5 mA
